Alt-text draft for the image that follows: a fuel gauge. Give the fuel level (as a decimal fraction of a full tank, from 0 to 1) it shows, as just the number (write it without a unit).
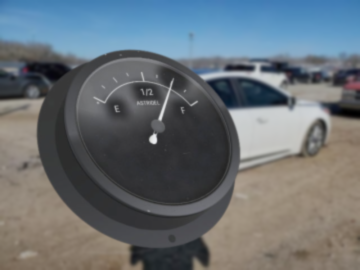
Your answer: 0.75
